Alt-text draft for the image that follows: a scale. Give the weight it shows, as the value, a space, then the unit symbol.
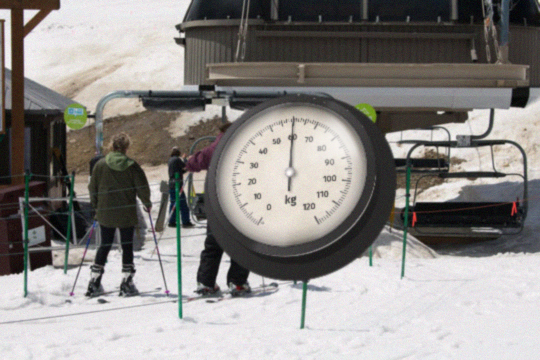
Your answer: 60 kg
